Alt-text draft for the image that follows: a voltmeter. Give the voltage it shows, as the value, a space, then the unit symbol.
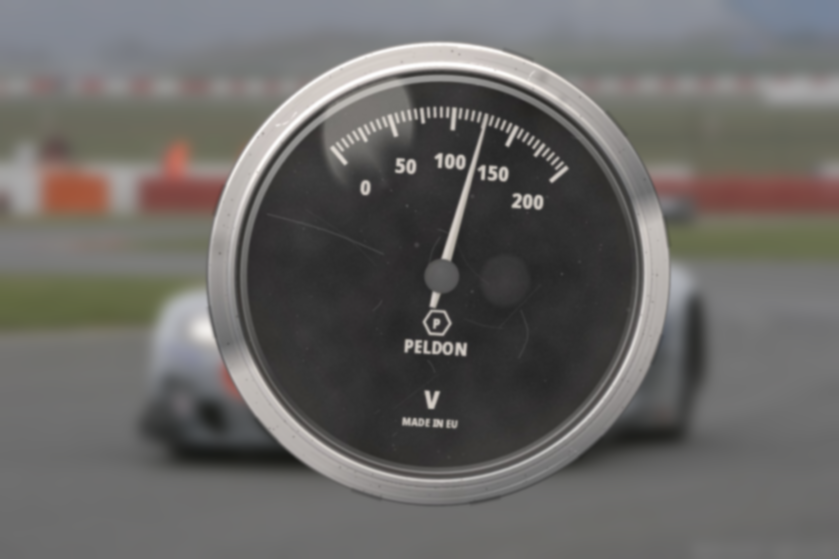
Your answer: 125 V
